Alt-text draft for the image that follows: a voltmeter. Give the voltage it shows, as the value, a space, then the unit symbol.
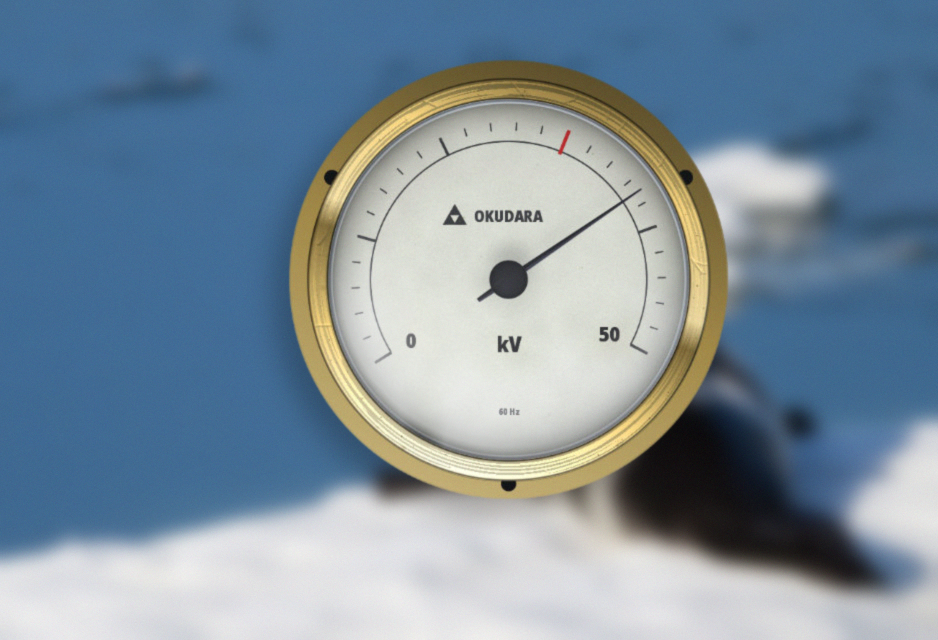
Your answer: 37 kV
